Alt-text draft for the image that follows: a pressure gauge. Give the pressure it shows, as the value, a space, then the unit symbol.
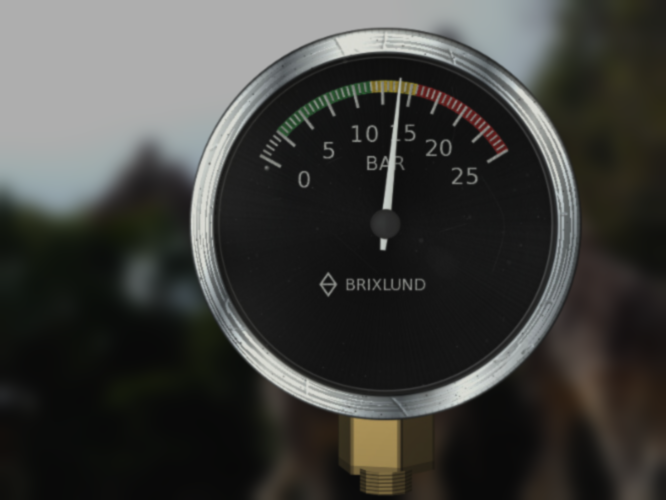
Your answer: 14 bar
